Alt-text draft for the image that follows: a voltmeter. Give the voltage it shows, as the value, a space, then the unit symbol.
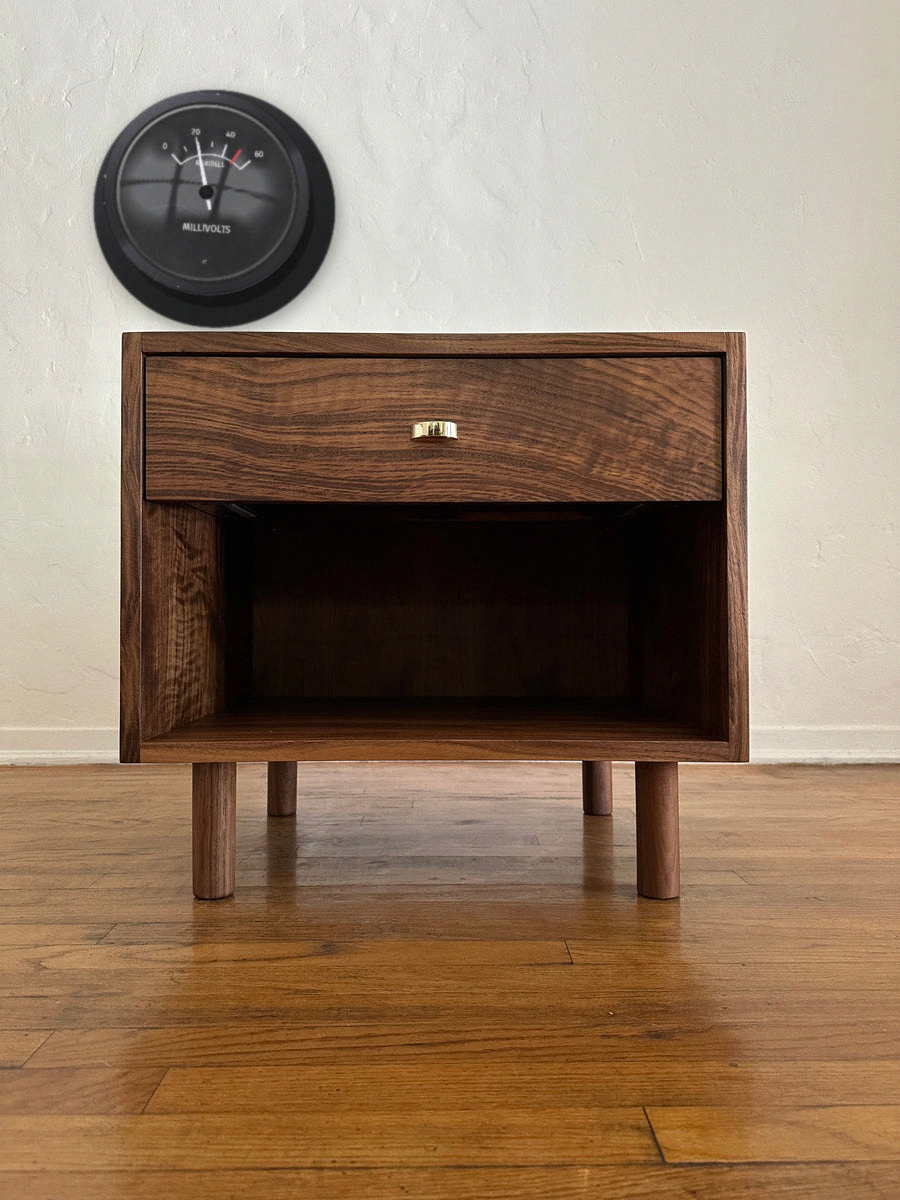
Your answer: 20 mV
